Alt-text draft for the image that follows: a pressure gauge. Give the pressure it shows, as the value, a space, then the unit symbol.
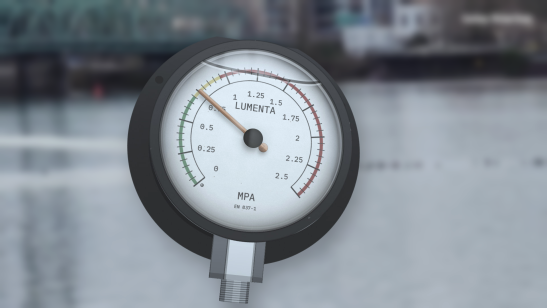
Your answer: 0.75 MPa
